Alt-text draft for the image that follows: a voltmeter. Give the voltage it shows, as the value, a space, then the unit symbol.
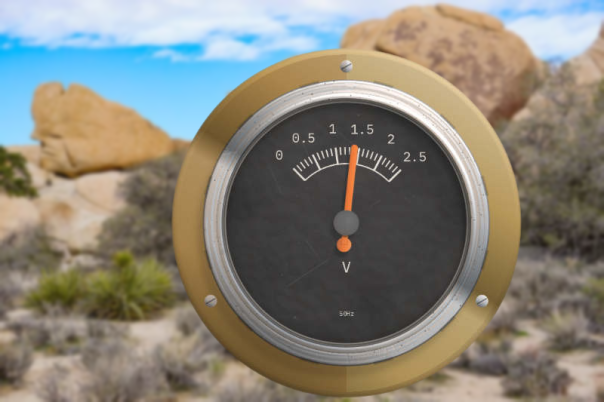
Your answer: 1.4 V
